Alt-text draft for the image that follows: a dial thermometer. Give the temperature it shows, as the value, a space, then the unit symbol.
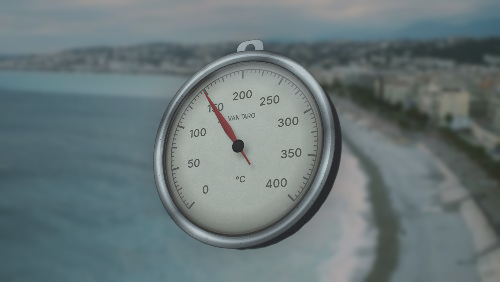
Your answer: 150 °C
